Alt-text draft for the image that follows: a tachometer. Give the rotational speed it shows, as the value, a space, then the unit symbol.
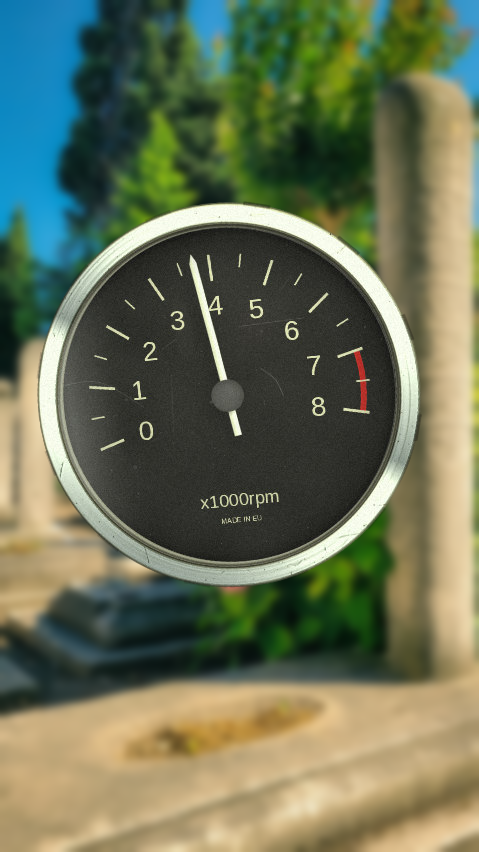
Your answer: 3750 rpm
